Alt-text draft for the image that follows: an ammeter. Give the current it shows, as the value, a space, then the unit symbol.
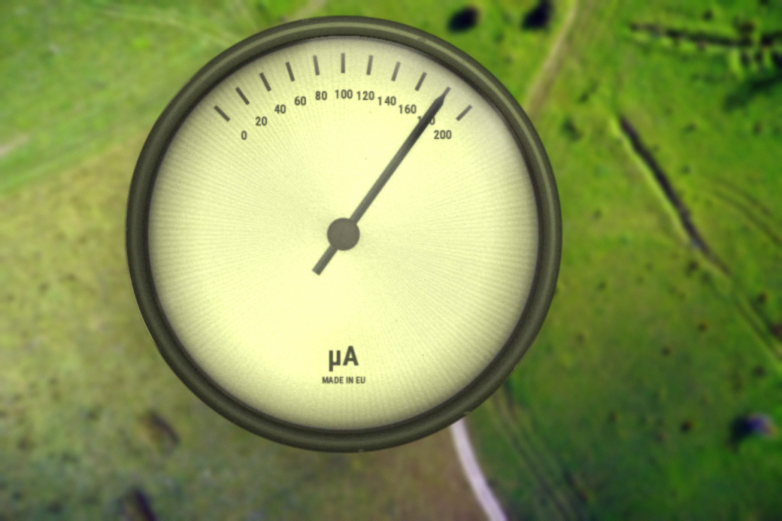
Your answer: 180 µA
